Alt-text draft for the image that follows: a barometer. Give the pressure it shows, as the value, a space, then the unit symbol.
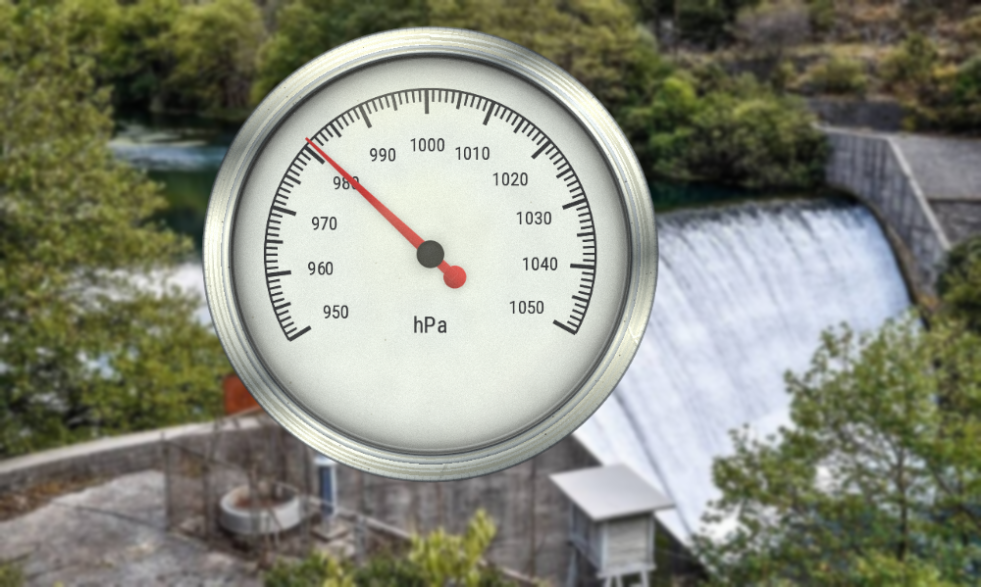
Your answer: 981 hPa
